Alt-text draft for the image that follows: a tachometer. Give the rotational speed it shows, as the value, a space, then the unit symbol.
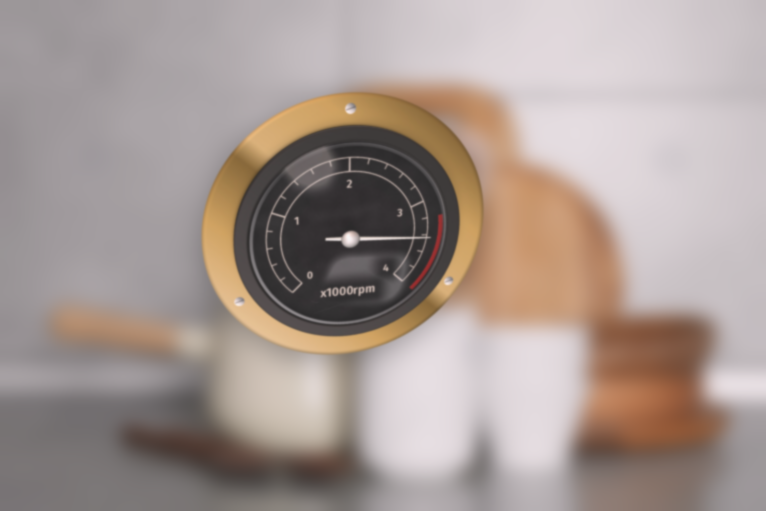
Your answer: 3400 rpm
